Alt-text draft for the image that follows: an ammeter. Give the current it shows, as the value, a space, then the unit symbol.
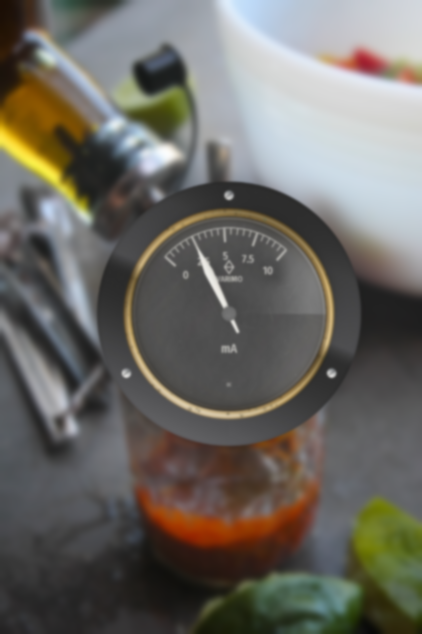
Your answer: 2.5 mA
